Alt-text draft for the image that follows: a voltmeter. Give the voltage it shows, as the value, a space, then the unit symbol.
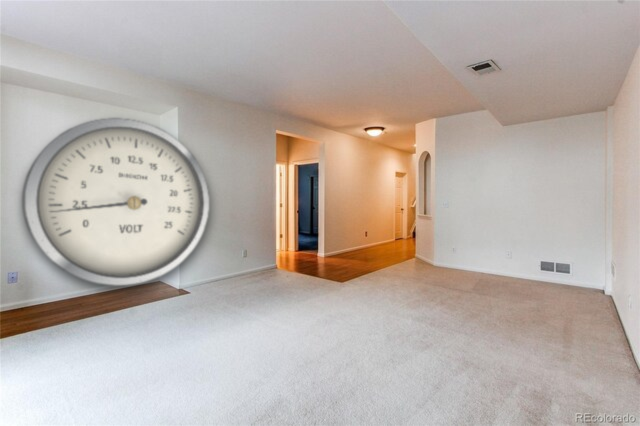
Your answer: 2 V
